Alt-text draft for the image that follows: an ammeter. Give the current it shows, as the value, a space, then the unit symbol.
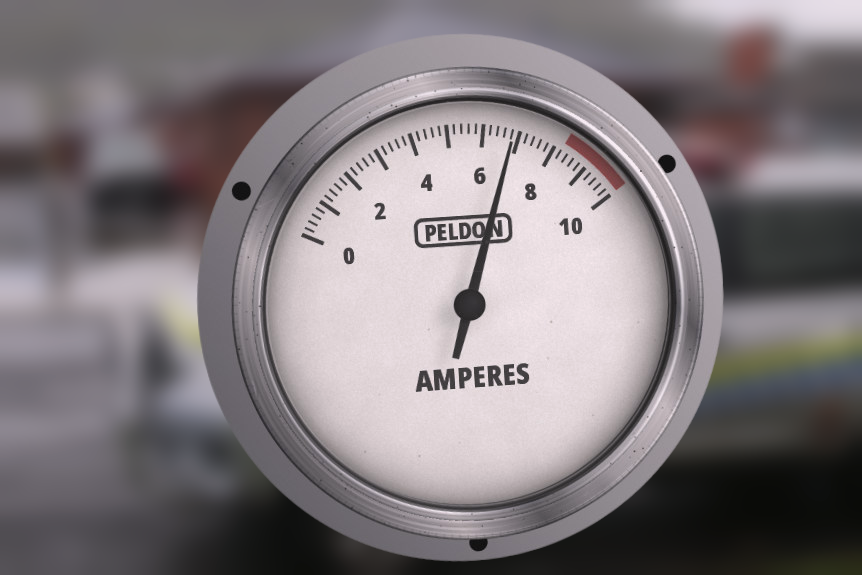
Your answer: 6.8 A
